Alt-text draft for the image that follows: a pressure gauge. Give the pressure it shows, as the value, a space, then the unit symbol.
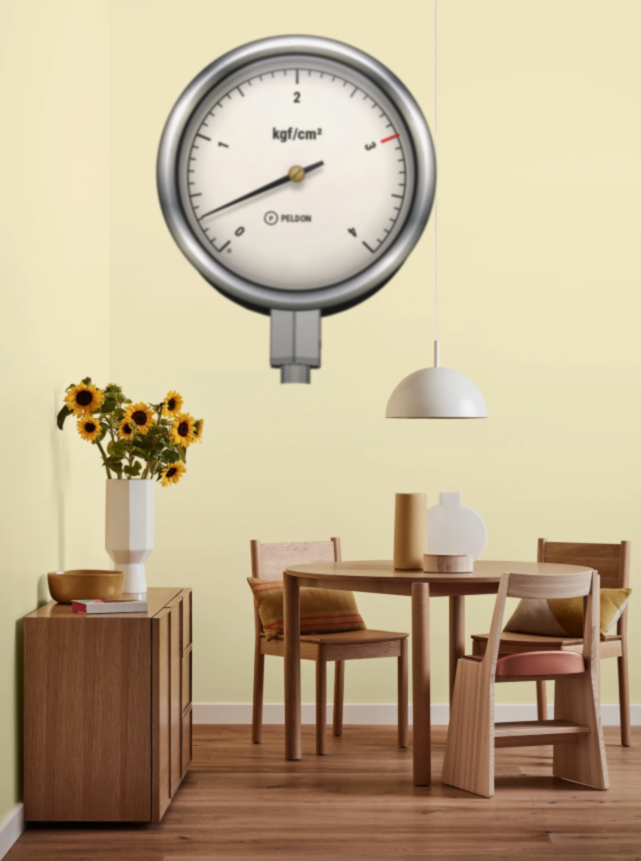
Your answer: 0.3 kg/cm²
